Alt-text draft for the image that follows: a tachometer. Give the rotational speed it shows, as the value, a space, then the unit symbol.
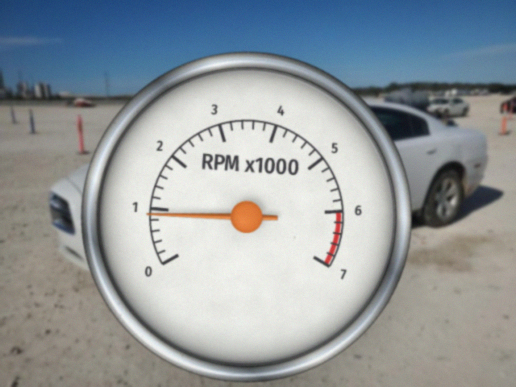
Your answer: 900 rpm
